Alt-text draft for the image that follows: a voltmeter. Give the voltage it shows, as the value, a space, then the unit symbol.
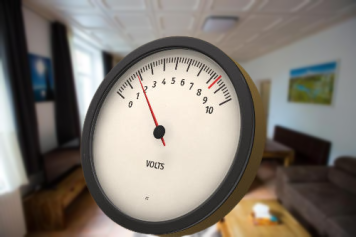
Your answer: 2 V
